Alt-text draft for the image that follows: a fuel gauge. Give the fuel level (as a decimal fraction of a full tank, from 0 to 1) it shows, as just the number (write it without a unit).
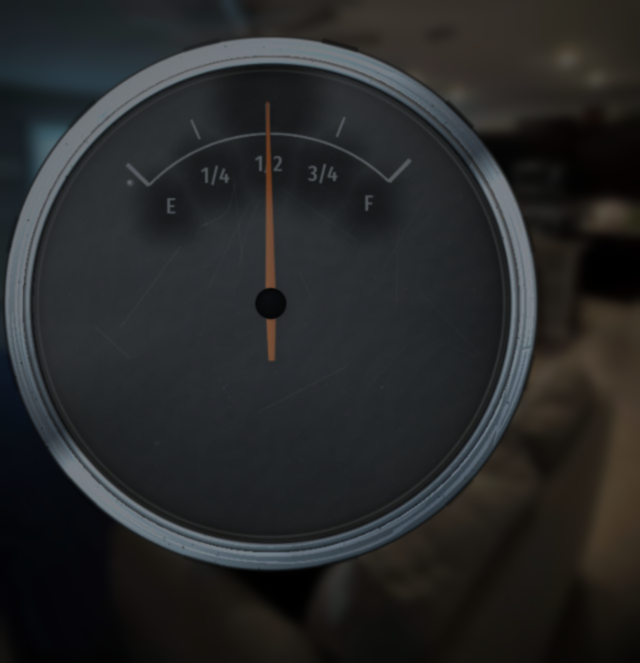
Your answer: 0.5
